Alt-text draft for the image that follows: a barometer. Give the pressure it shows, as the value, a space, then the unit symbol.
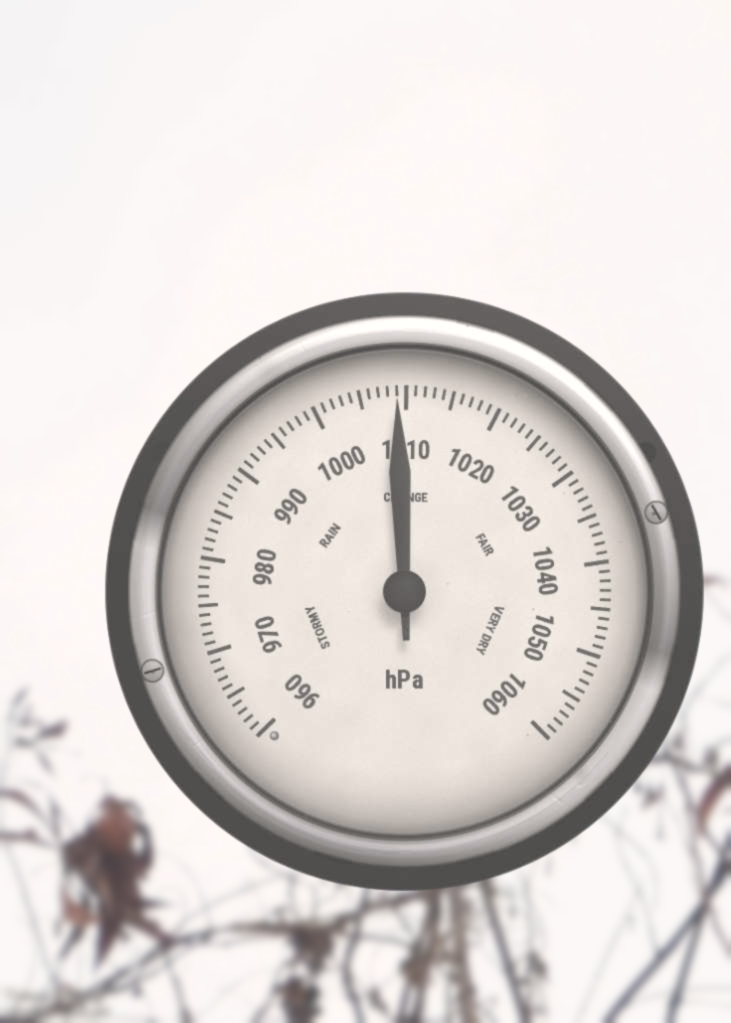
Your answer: 1009 hPa
